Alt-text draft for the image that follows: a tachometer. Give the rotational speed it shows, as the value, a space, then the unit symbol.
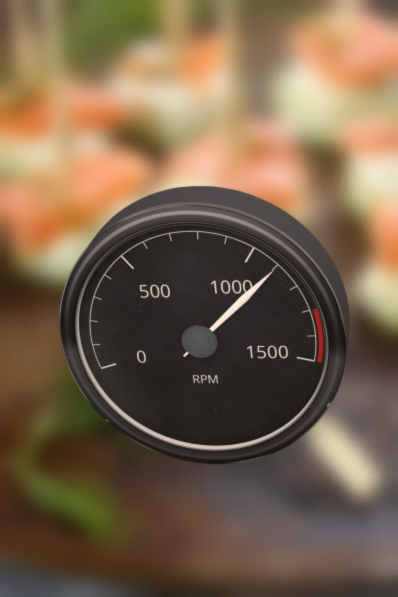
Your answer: 1100 rpm
